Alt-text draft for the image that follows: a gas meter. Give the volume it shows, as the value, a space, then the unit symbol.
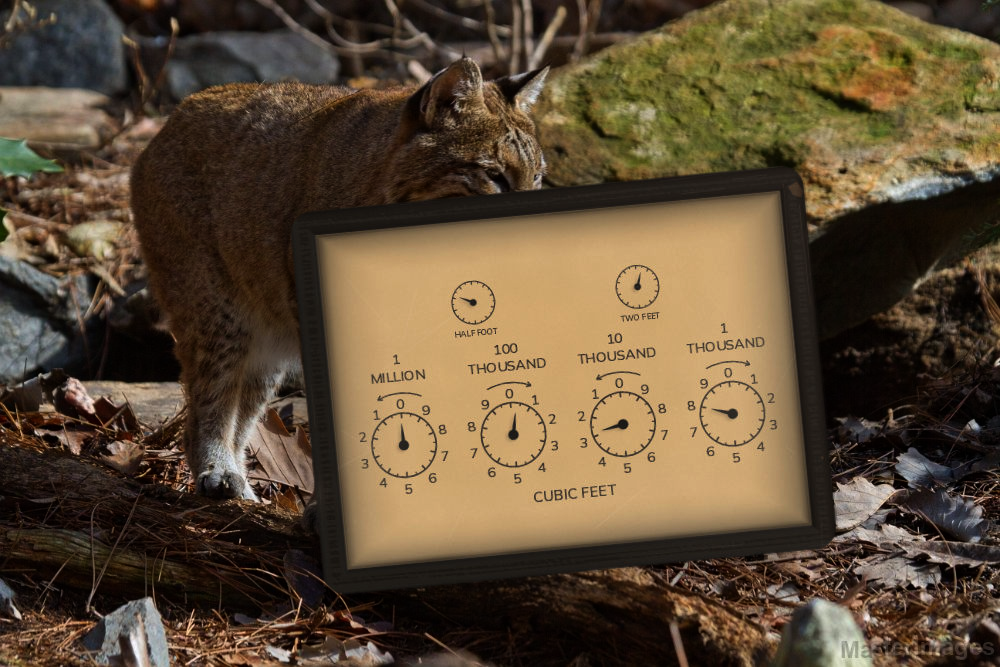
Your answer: 2800 ft³
